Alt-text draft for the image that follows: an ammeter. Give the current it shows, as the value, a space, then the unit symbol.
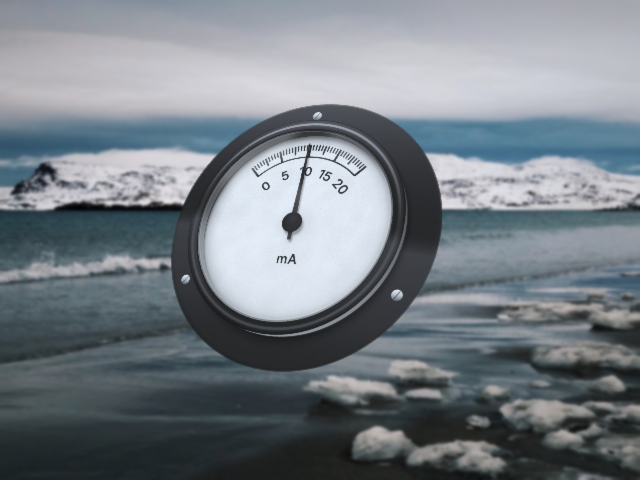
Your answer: 10 mA
